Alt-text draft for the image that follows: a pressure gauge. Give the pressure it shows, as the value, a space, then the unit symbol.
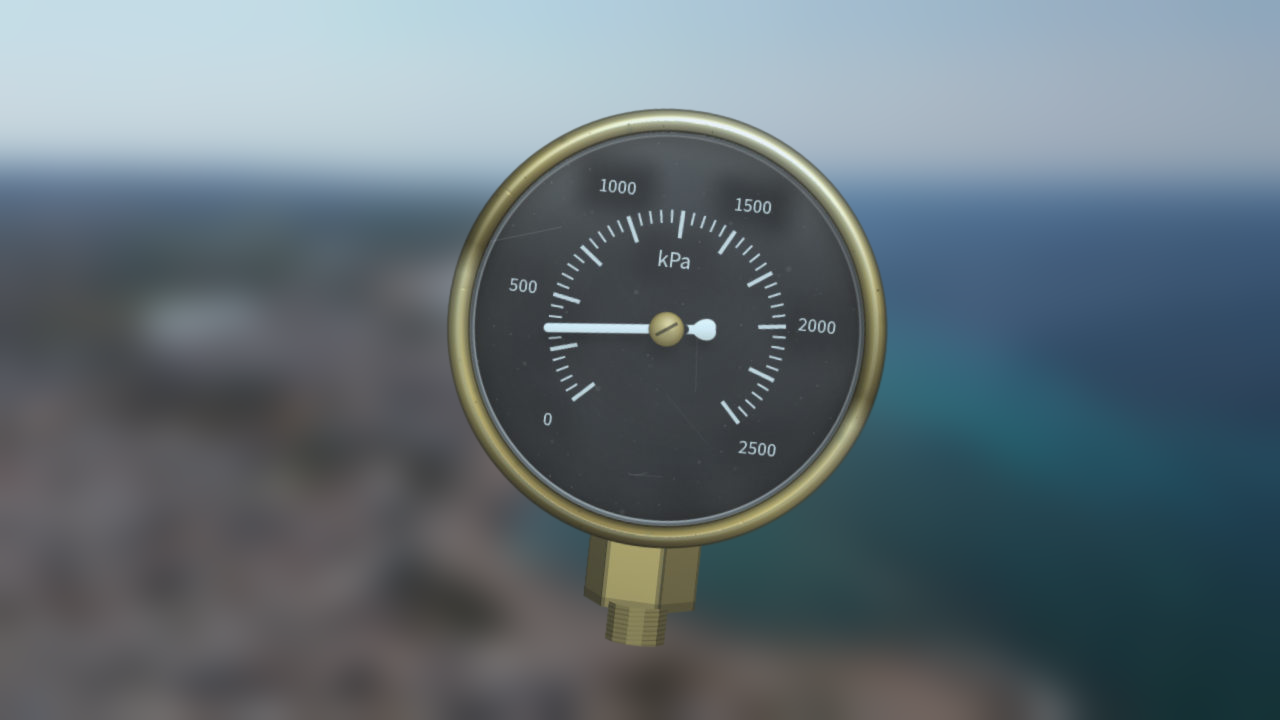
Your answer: 350 kPa
